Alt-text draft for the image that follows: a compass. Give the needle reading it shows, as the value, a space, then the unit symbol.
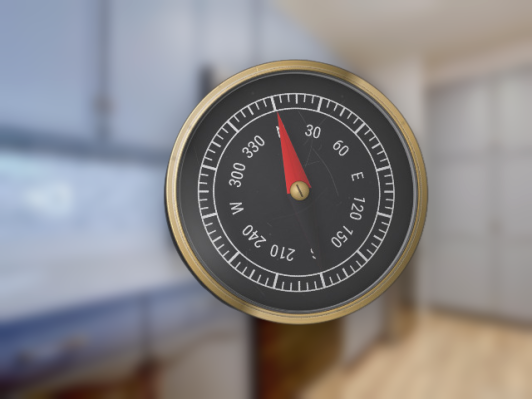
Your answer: 0 °
